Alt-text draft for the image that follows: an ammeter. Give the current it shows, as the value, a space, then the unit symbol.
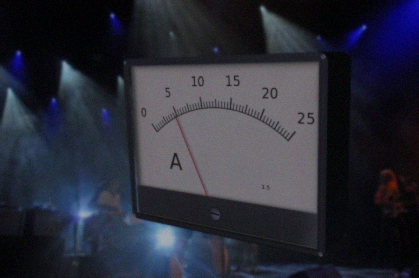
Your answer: 5 A
